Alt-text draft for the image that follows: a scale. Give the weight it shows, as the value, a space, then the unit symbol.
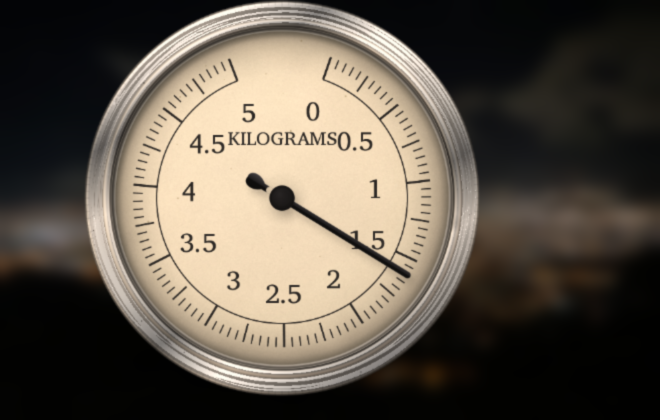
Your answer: 1.6 kg
